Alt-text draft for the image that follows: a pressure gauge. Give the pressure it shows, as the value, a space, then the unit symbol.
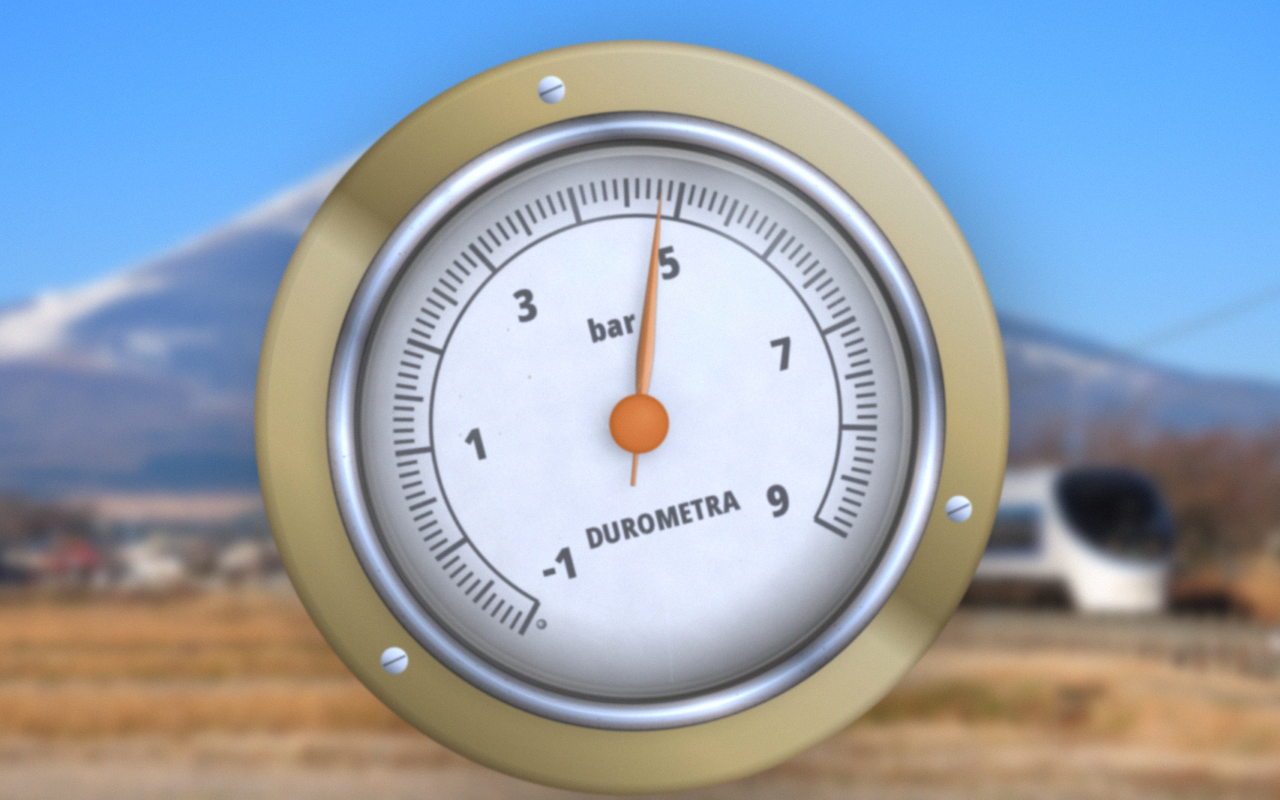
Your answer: 4.8 bar
